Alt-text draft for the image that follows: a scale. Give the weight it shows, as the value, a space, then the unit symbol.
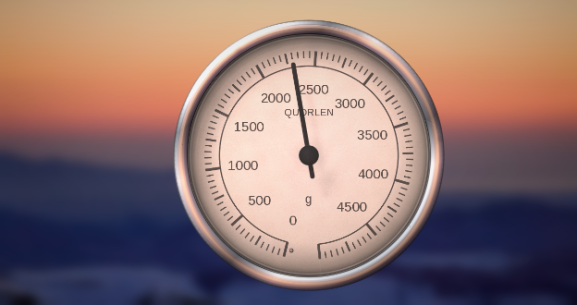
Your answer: 2300 g
